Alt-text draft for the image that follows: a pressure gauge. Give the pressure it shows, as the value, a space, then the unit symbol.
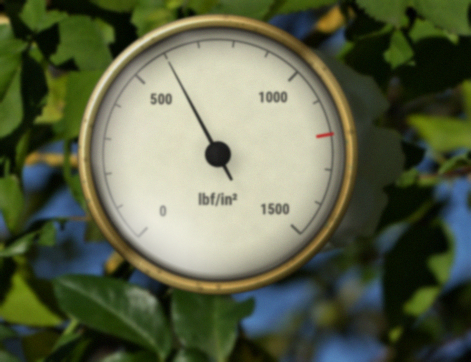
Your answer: 600 psi
